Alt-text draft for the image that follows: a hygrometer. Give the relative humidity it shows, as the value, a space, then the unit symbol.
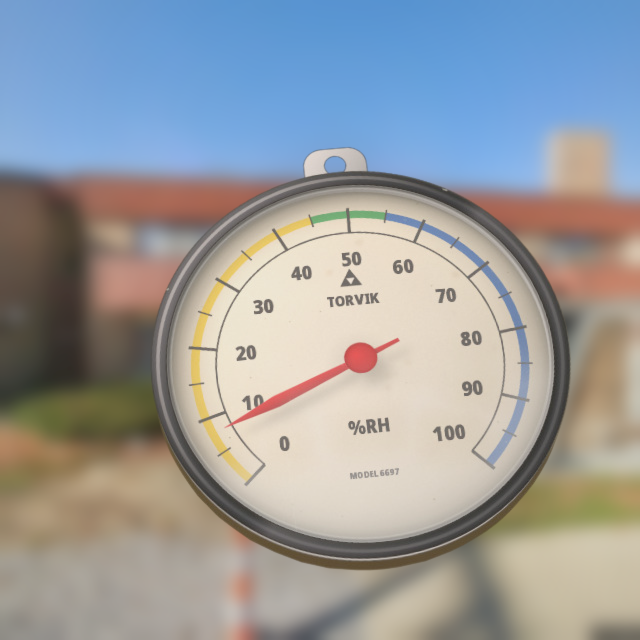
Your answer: 7.5 %
